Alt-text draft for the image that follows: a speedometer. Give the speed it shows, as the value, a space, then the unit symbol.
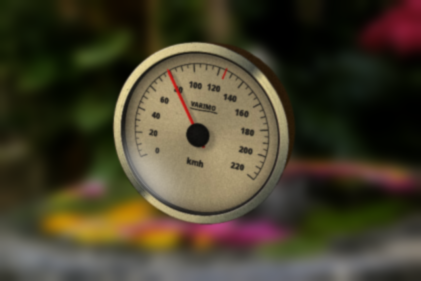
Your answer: 80 km/h
